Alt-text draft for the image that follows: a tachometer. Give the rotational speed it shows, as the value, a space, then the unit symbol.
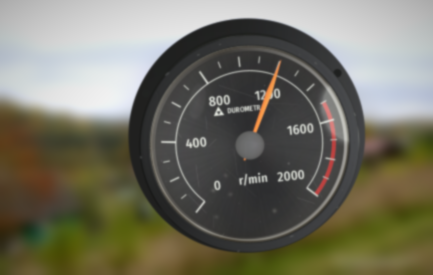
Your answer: 1200 rpm
